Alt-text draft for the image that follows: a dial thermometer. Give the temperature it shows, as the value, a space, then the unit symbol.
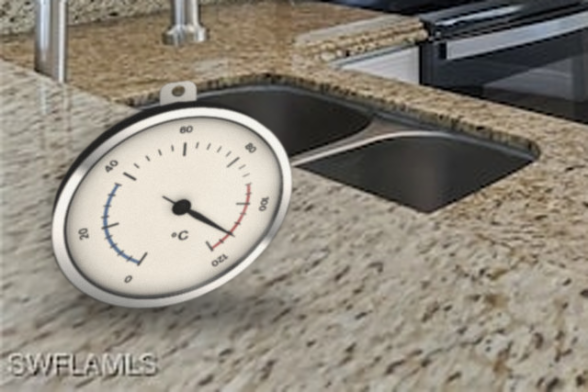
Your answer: 112 °C
